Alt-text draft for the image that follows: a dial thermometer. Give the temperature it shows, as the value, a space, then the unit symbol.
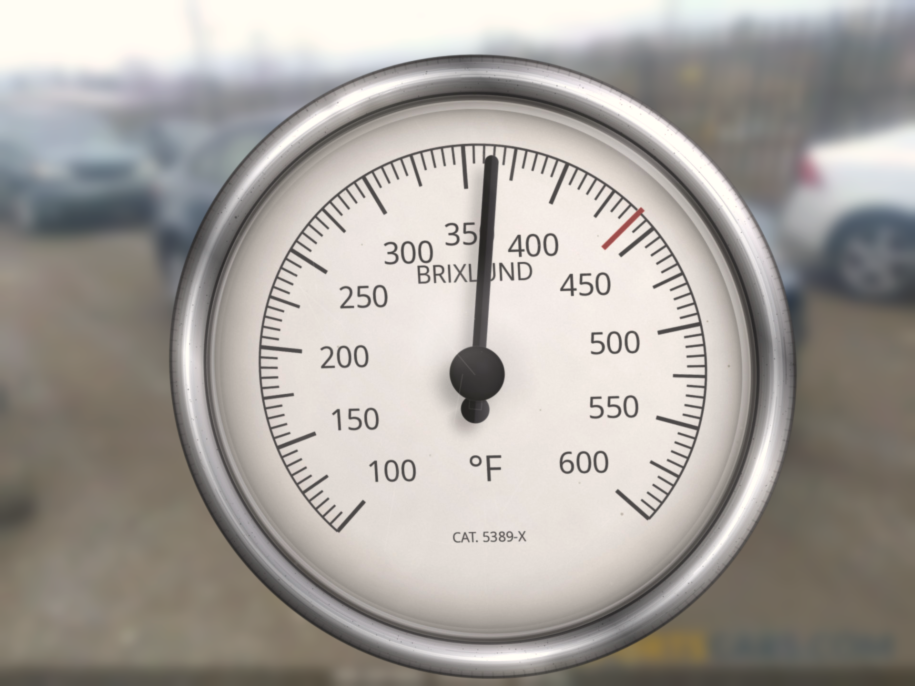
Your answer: 365 °F
